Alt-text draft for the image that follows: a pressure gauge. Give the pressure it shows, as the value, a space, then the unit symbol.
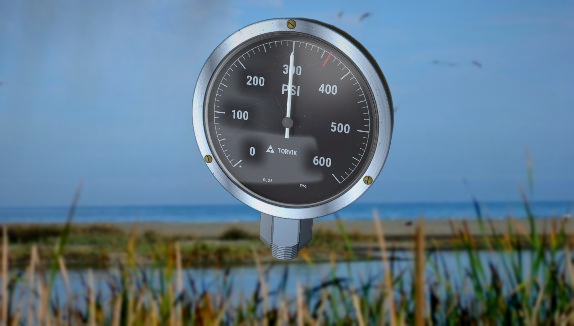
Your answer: 300 psi
